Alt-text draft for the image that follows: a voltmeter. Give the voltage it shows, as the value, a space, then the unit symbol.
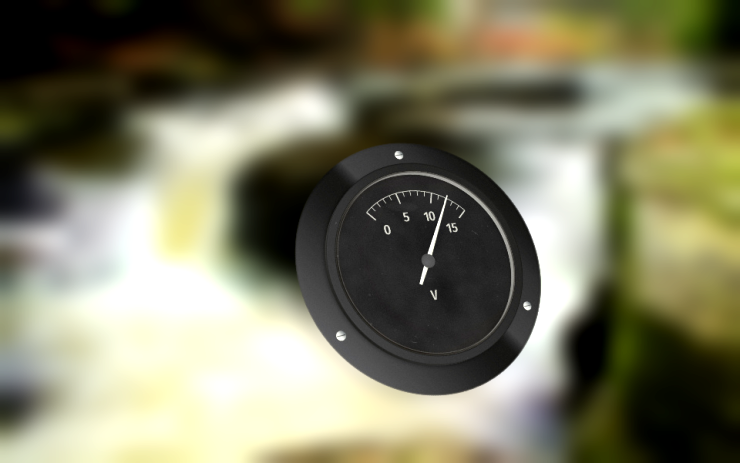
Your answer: 12 V
